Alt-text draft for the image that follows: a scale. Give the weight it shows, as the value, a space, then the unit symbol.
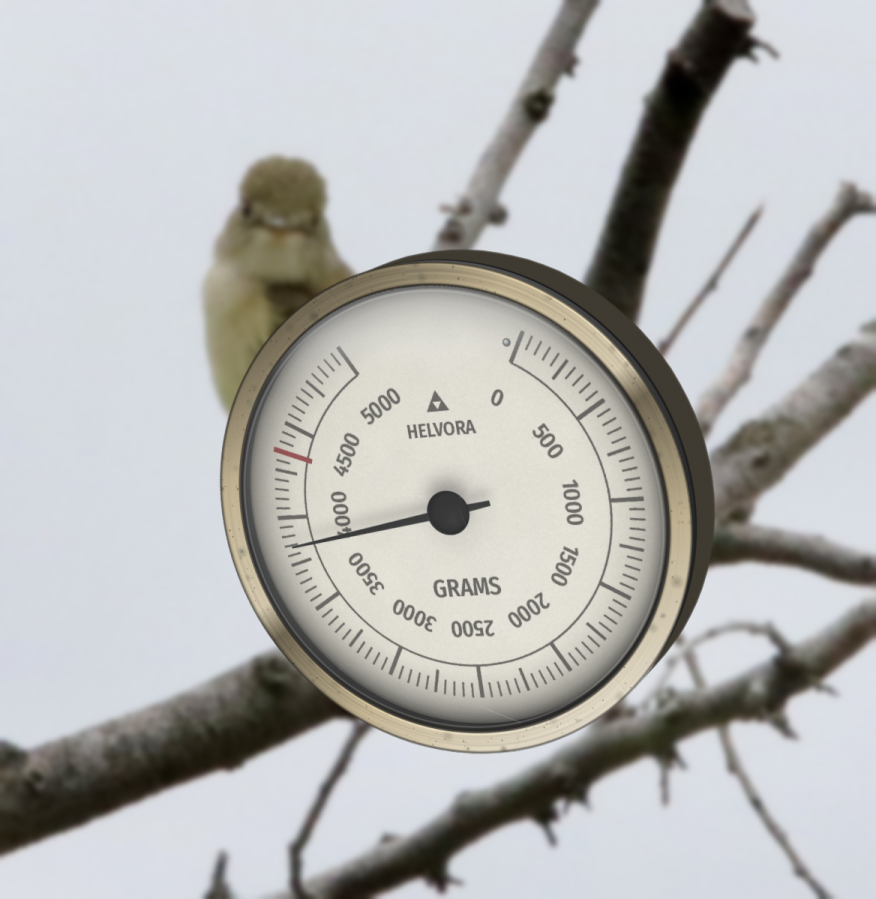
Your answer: 3850 g
